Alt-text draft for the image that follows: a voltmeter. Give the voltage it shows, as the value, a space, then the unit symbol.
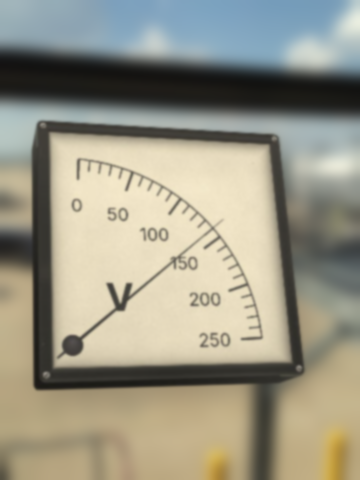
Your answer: 140 V
